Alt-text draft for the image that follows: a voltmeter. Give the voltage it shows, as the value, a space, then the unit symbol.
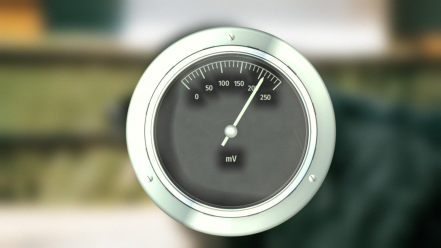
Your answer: 210 mV
